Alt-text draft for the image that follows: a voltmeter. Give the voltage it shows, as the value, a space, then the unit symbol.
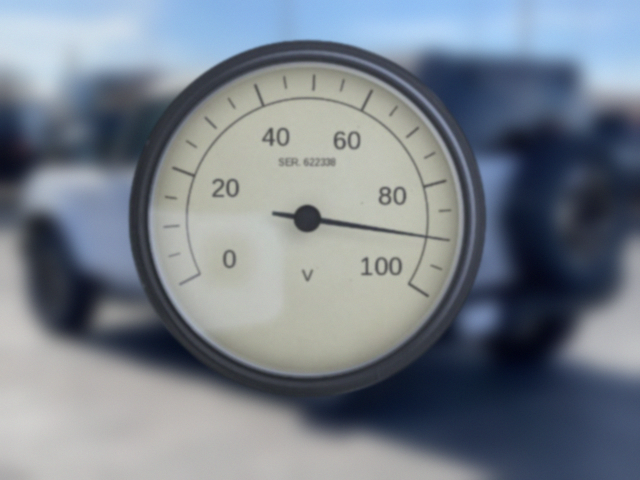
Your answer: 90 V
